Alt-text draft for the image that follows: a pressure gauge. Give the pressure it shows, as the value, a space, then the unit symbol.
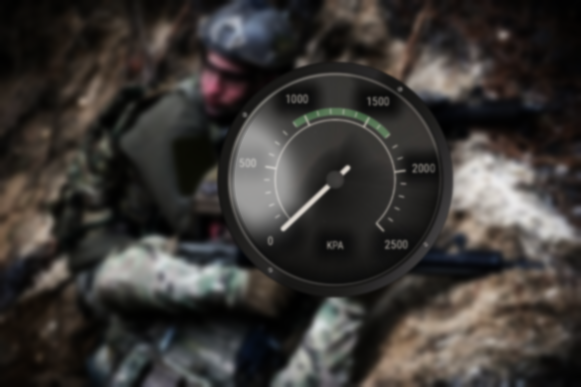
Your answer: 0 kPa
